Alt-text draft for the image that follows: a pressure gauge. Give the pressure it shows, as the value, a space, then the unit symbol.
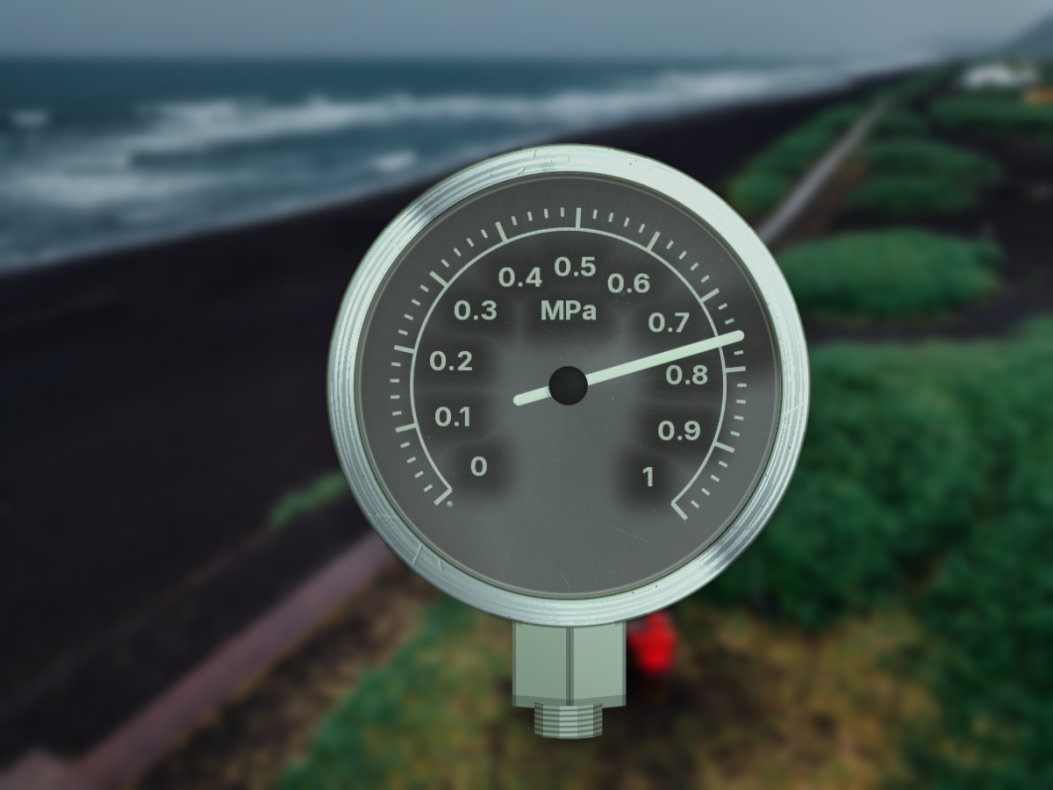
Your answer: 0.76 MPa
